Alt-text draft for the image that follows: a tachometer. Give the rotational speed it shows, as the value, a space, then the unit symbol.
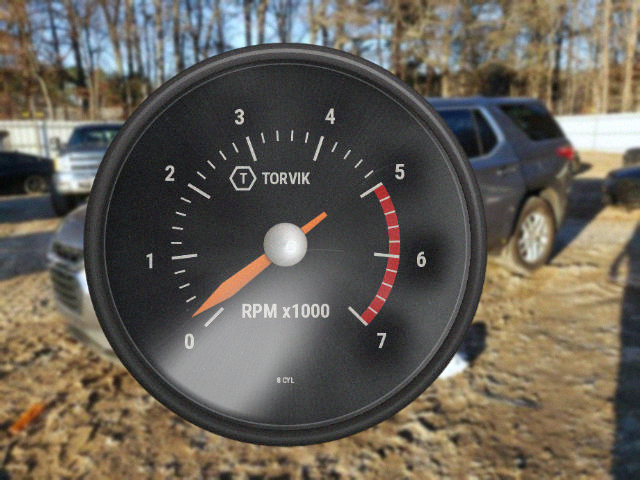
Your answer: 200 rpm
